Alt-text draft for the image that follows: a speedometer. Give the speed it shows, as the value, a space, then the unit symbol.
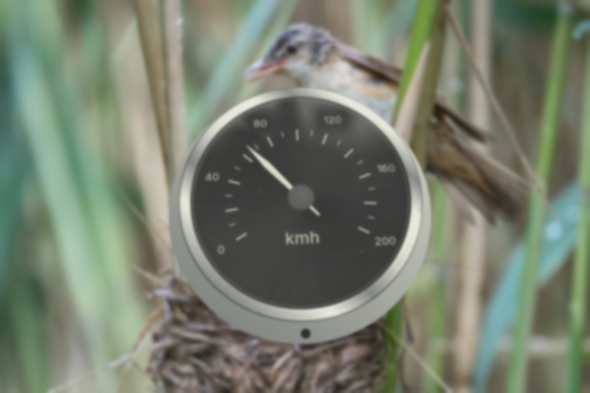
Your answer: 65 km/h
